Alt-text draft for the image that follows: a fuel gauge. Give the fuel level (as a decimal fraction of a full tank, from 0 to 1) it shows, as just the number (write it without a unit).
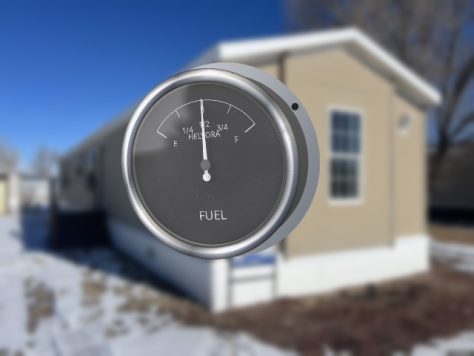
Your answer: 0.5
